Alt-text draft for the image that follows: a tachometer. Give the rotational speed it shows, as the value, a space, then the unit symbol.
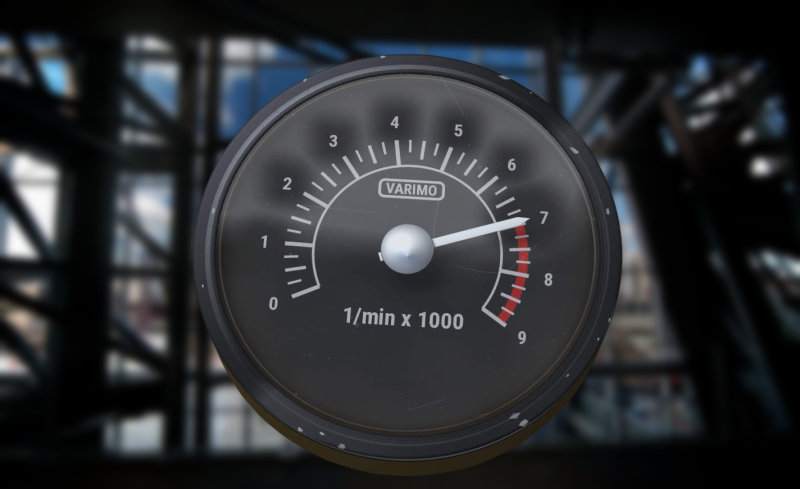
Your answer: 7000 rpm
